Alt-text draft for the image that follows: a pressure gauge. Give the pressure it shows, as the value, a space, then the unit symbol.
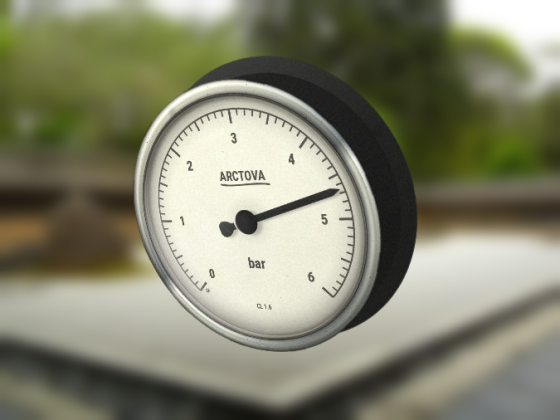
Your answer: 4.65 bar
